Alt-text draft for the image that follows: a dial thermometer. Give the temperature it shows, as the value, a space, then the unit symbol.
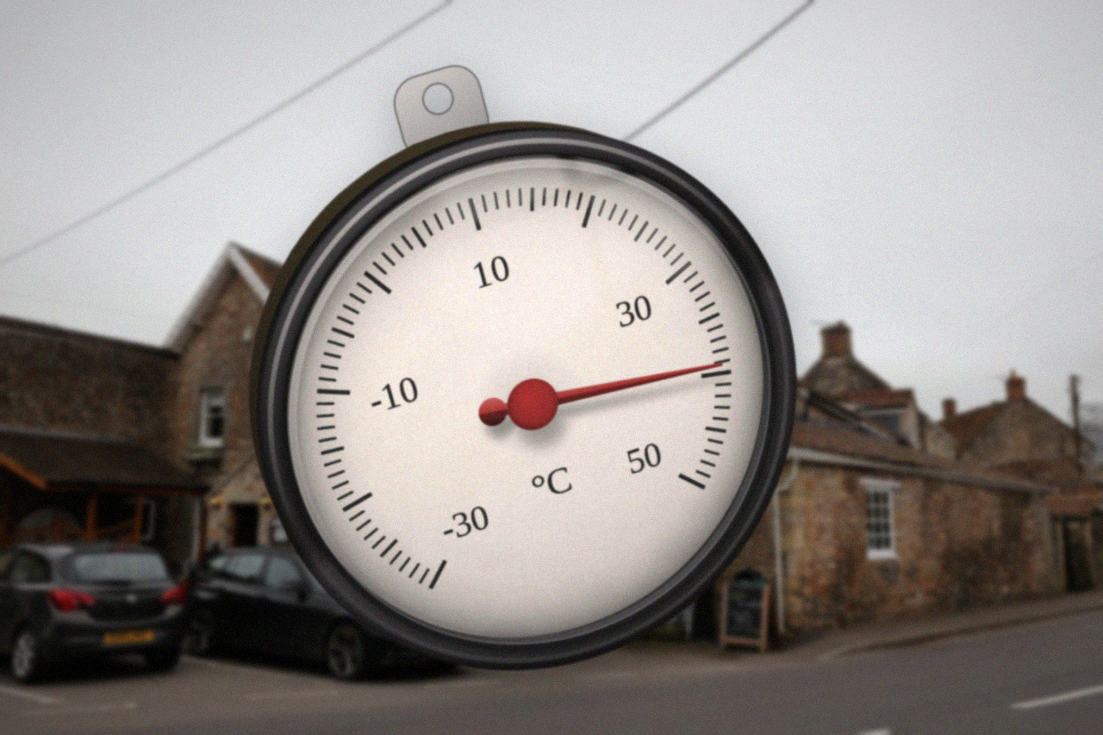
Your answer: 39 °C
